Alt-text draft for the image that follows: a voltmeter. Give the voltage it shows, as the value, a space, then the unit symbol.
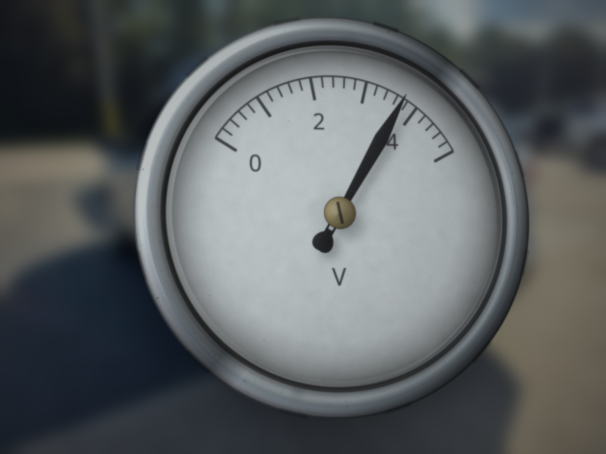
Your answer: 3.7 V
